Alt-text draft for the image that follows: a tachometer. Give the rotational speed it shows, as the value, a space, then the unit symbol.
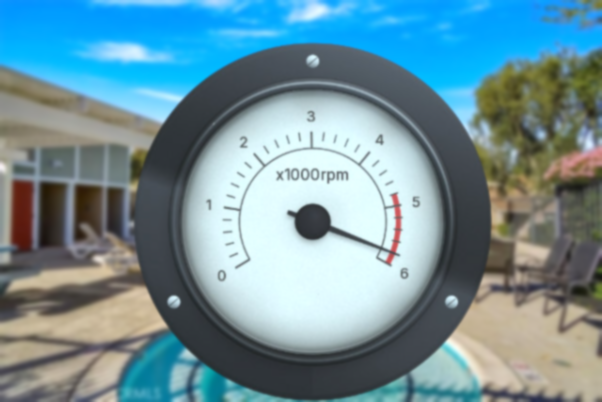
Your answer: 5800 rpm
